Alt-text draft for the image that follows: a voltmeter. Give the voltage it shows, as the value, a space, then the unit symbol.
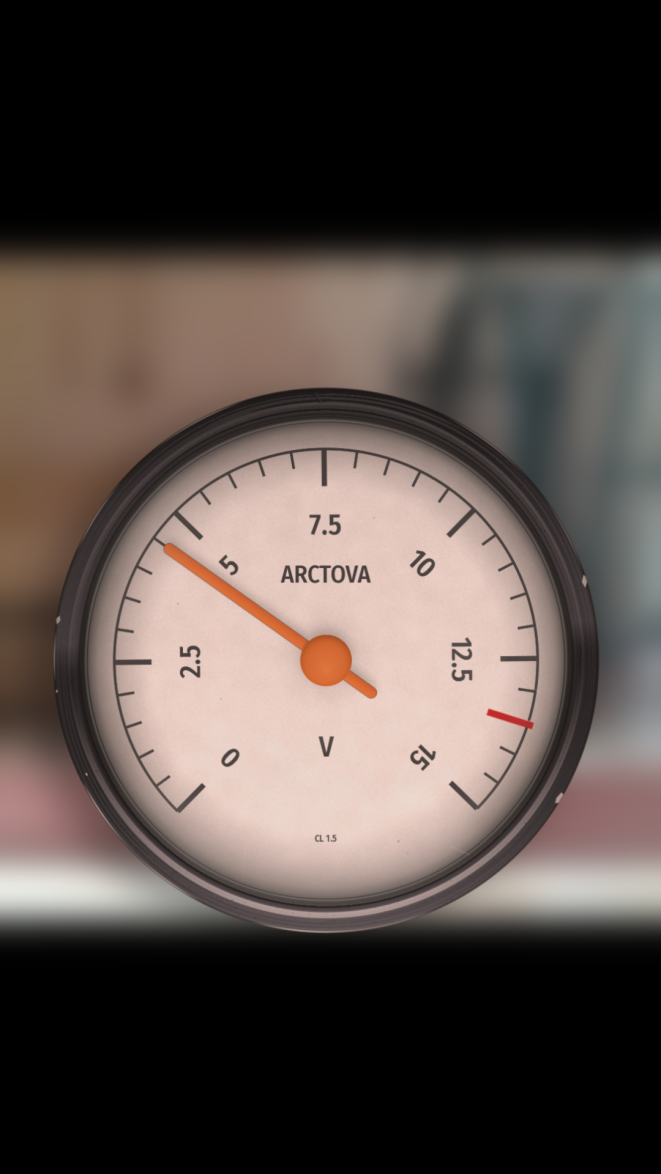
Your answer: 4.5 V
